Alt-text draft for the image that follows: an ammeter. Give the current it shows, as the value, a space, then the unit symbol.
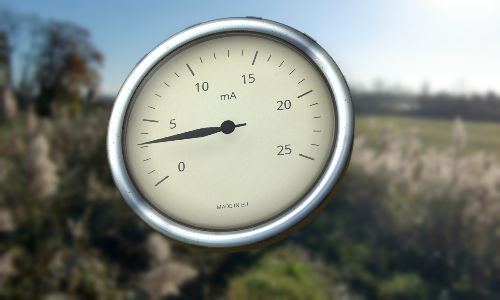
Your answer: 3 mA
